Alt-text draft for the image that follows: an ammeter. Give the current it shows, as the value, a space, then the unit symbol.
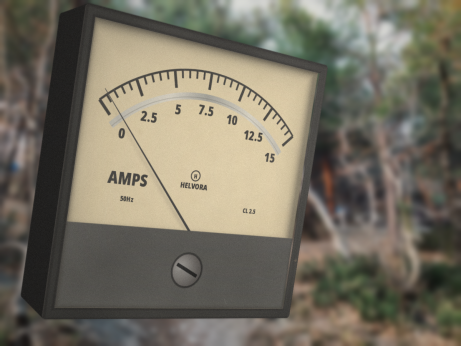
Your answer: 0.5 A
